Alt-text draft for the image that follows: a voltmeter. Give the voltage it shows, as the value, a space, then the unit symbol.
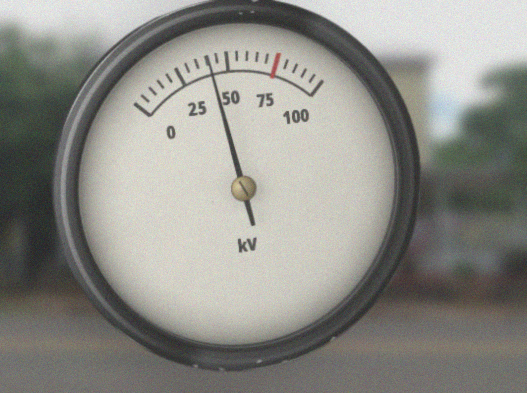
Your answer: 40 kV
